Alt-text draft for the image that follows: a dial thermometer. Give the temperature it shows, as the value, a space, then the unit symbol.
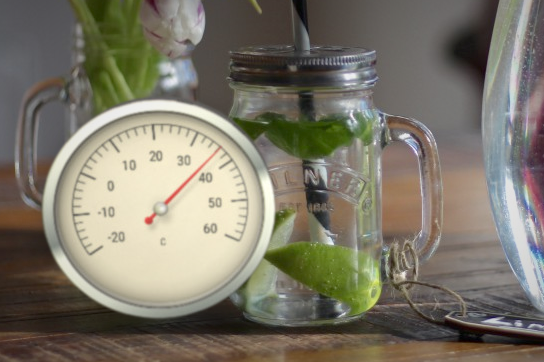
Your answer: 36 °C
